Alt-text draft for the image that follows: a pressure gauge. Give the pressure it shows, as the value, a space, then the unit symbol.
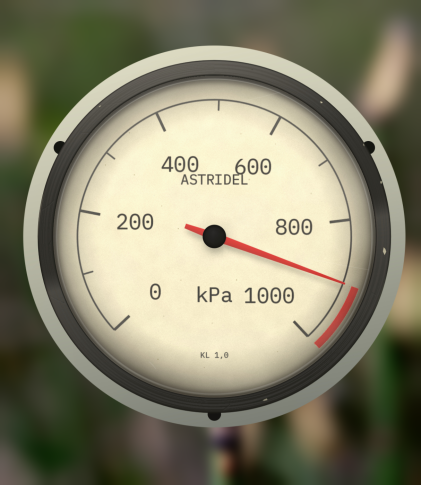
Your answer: 900 kPa
